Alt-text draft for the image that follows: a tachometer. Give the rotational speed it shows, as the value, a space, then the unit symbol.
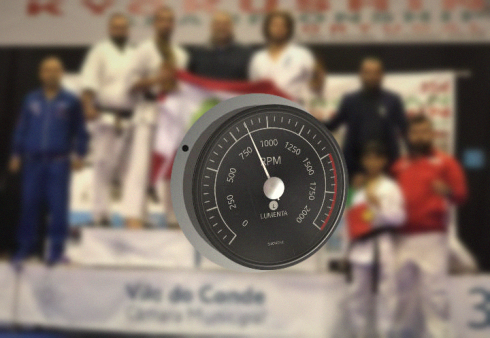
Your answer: 850 rpm
